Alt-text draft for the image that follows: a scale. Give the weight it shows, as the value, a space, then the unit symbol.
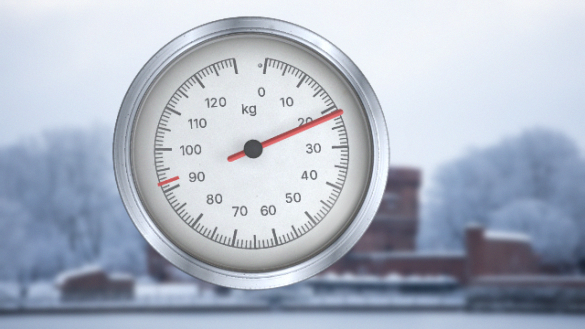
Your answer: 22 kg
